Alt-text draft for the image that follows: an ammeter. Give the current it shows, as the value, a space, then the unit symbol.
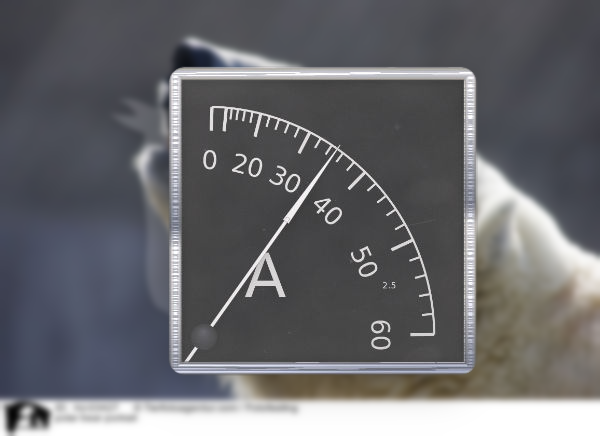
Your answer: 35 A
